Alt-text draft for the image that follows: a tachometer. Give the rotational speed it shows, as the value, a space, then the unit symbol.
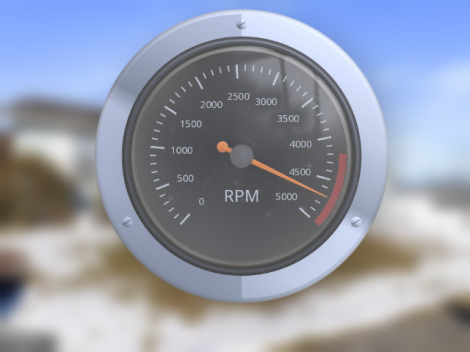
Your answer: 4700 rpm
